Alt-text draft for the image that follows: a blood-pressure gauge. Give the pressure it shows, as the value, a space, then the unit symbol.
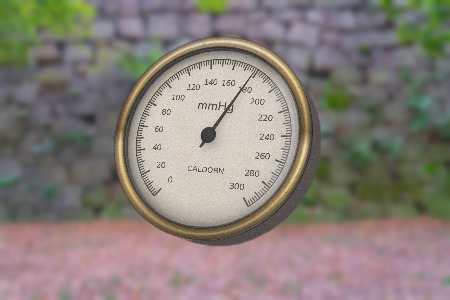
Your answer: 180 mmHg
